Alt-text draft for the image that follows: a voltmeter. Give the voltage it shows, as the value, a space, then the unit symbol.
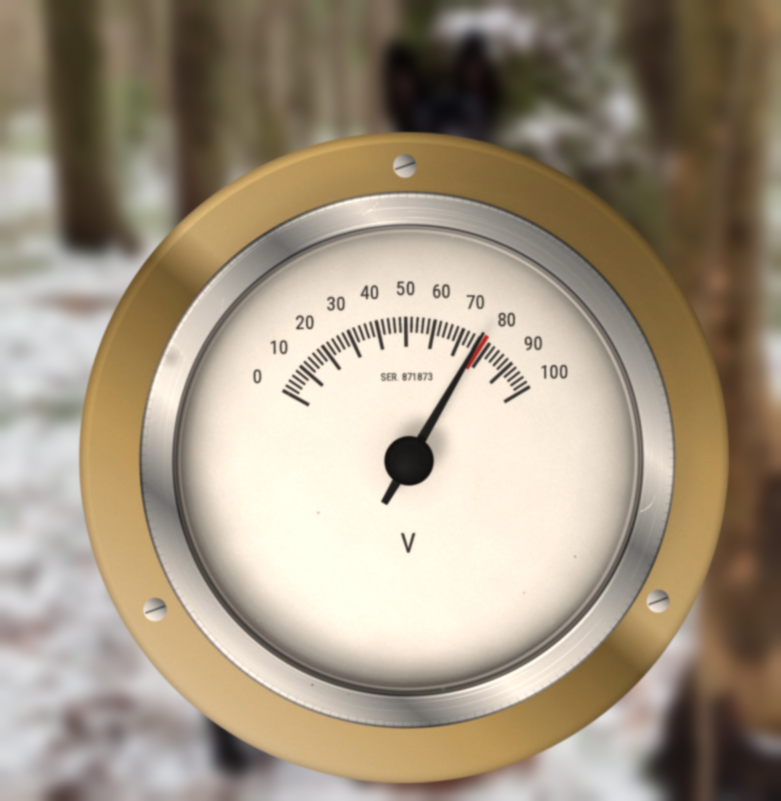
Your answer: 76 V
